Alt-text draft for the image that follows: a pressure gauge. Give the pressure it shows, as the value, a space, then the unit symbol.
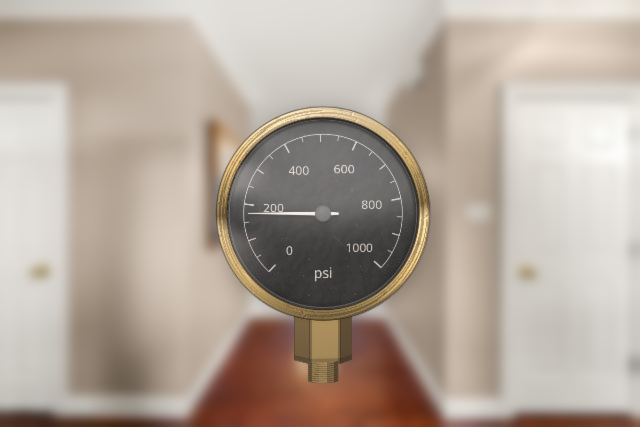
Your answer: 175 psi
